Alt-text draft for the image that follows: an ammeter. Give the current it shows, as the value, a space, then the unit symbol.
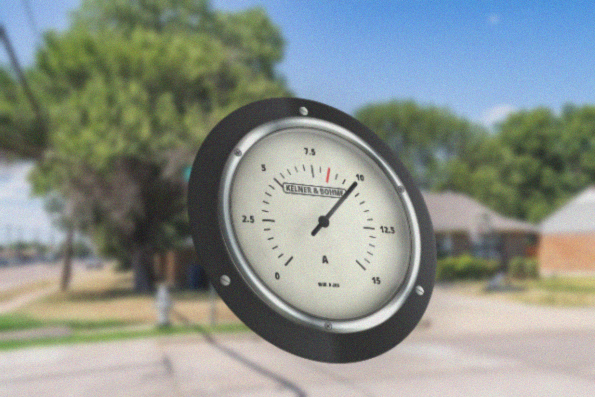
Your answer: 10 A
